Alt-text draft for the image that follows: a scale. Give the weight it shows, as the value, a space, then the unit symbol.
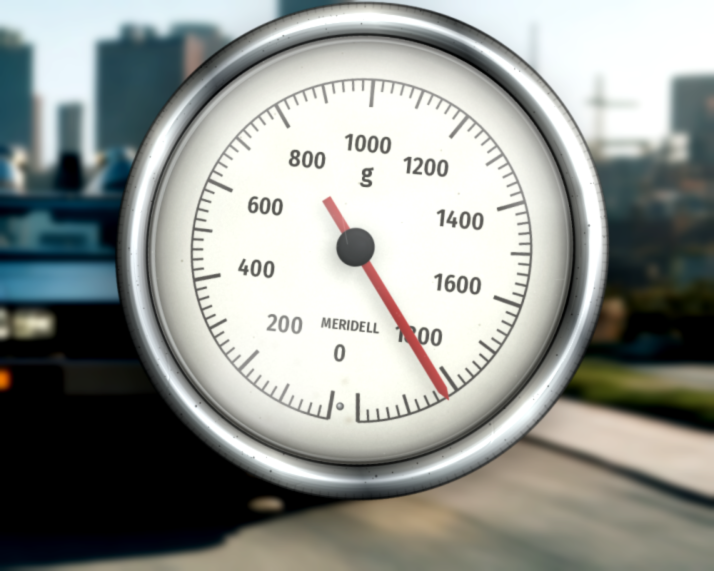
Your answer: 1820 g
